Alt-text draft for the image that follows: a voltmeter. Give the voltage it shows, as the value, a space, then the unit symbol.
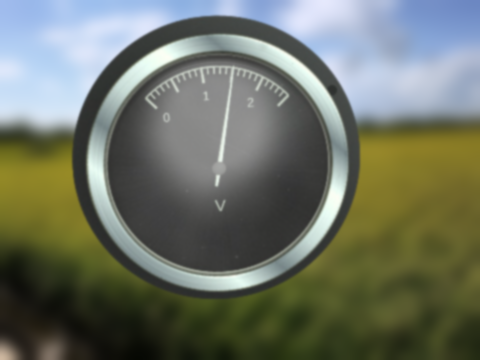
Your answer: 1.5 V
